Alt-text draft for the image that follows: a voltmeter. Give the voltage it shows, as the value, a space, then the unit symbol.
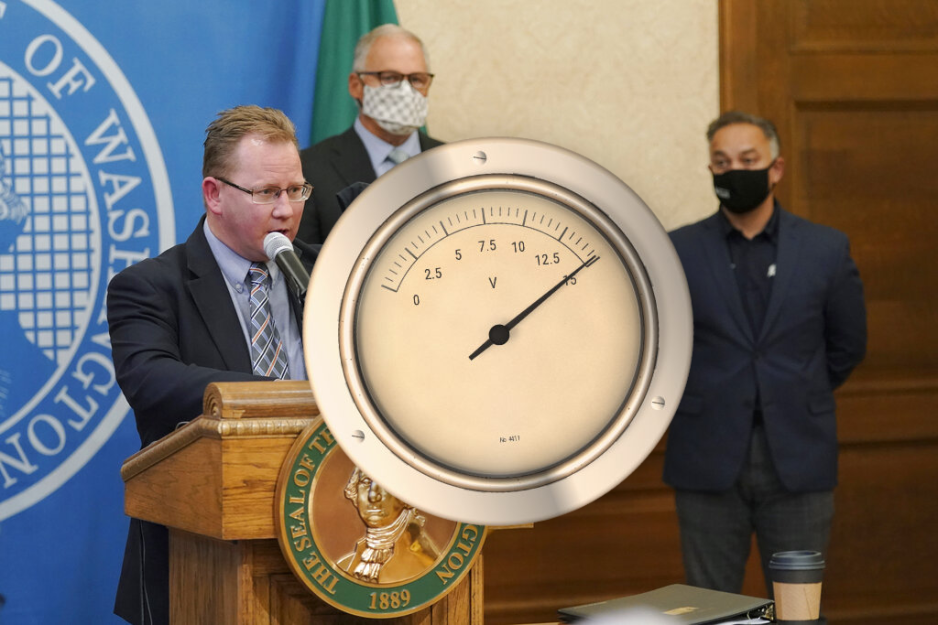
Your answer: 14.75 V
